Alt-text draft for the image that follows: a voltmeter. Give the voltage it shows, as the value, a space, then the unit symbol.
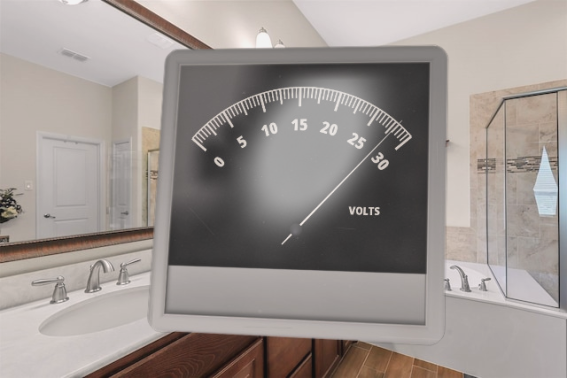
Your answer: 28 V
